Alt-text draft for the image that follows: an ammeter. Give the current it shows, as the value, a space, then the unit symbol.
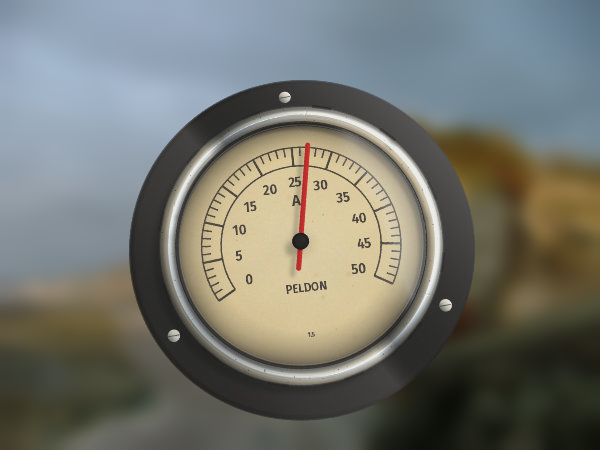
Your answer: 27 A
